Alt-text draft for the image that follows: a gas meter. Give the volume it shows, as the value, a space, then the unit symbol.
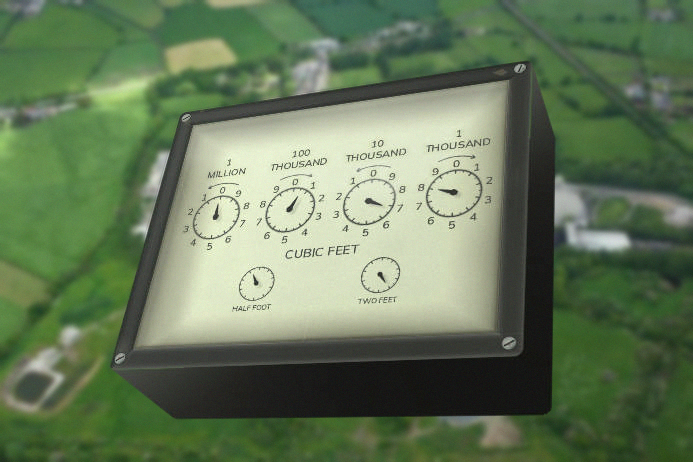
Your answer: 6800 ft³
